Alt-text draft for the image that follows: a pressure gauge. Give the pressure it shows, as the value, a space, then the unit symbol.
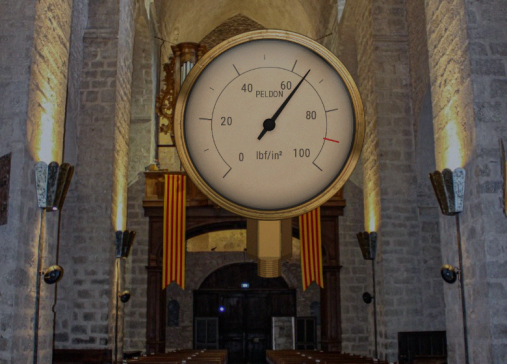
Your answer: 65 psi
